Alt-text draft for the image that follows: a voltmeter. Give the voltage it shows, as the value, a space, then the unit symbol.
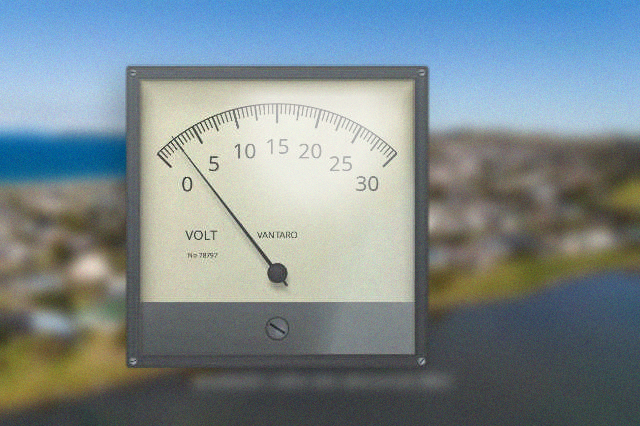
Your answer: 2.5 V
